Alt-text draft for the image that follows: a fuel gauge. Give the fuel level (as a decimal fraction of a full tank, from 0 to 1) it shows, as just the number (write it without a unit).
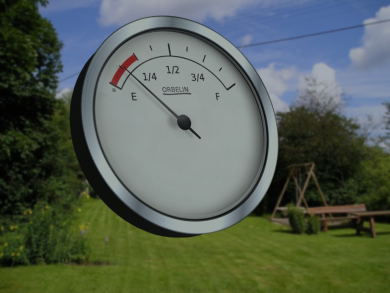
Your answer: 0.125
